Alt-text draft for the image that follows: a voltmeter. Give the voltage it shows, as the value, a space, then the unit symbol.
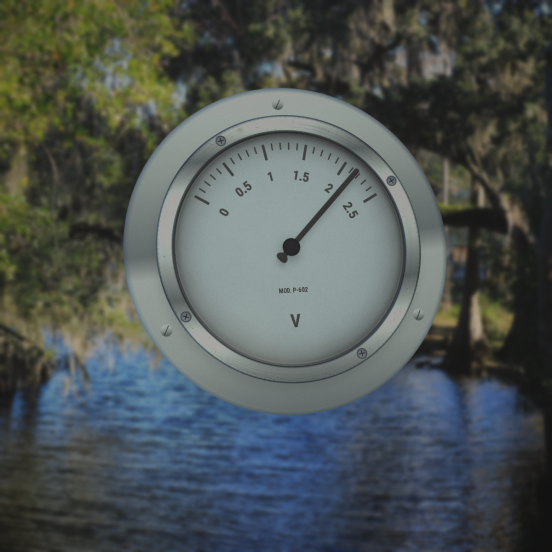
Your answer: 2.15 V
